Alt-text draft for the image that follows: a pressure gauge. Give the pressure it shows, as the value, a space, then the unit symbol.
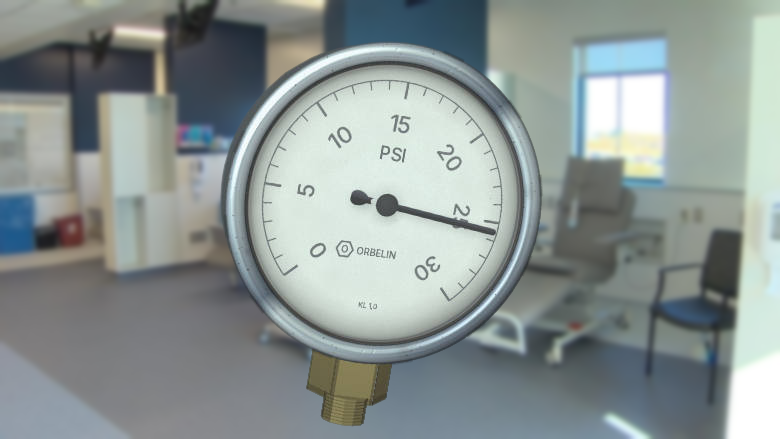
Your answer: 25.5 psi
